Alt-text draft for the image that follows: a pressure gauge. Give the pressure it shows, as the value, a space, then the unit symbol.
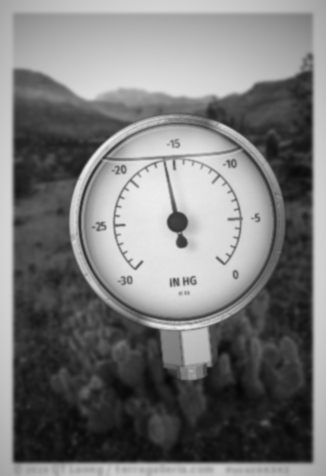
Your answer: -16 inHg
